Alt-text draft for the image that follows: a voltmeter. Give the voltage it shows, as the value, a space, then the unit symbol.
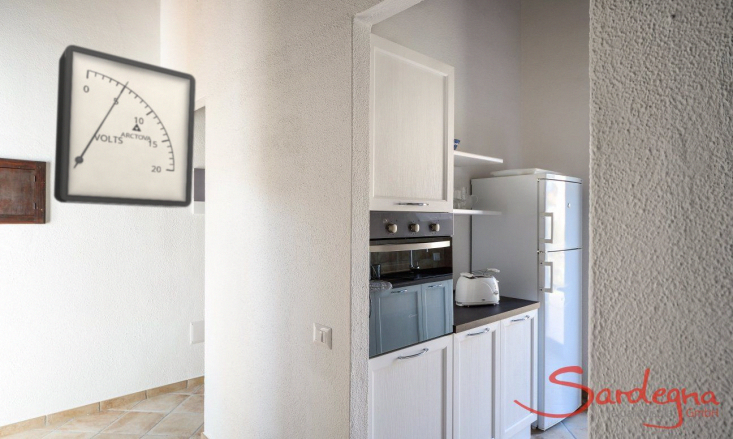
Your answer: 5 V
